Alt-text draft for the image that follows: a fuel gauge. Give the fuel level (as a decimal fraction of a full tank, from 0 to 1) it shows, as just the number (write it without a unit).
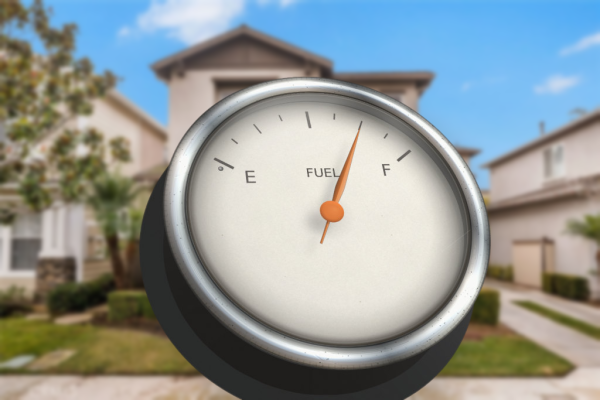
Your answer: 0.75
